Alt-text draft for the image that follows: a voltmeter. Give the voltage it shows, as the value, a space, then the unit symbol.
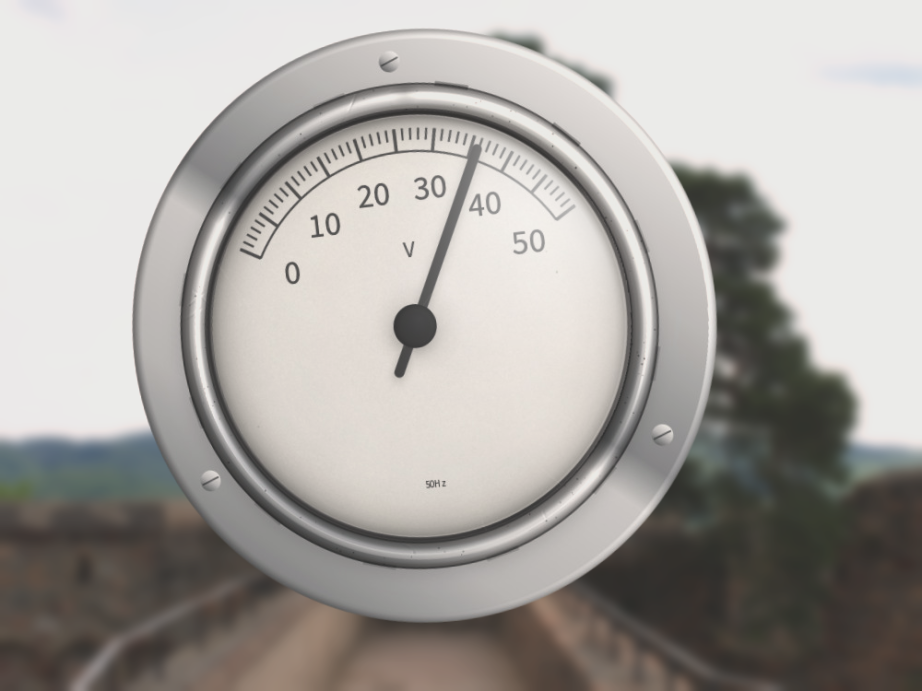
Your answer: 36 V
